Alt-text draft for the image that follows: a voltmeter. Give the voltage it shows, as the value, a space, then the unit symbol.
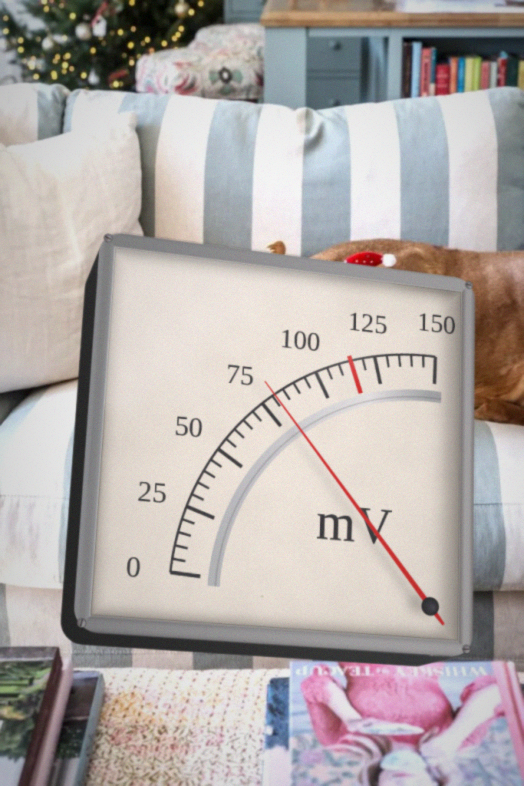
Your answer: 80 mV
